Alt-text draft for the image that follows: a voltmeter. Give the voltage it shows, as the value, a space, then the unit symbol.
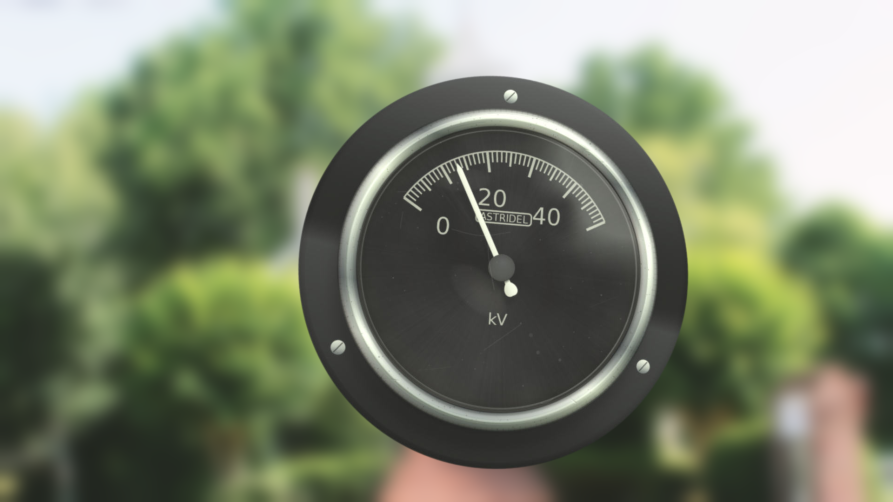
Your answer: 13 kV
